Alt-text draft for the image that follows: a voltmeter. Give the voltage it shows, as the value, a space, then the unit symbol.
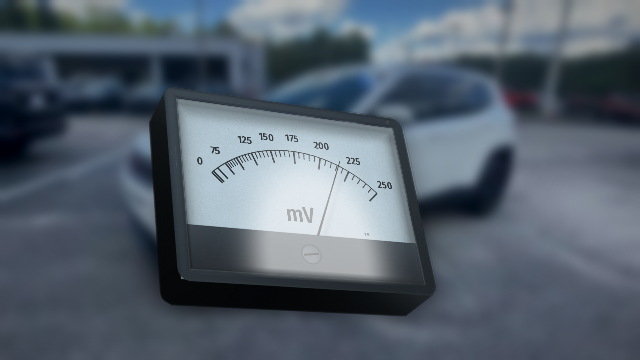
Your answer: 215 mV
